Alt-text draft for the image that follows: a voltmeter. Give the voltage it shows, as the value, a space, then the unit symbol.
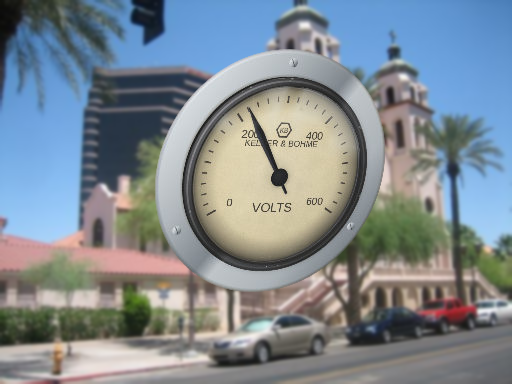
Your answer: 220 V
